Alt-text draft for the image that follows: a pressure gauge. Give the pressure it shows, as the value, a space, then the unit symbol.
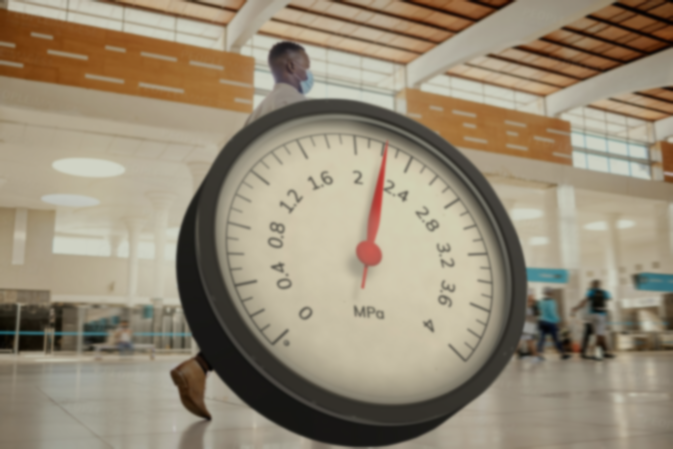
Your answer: 2.2 MPa
